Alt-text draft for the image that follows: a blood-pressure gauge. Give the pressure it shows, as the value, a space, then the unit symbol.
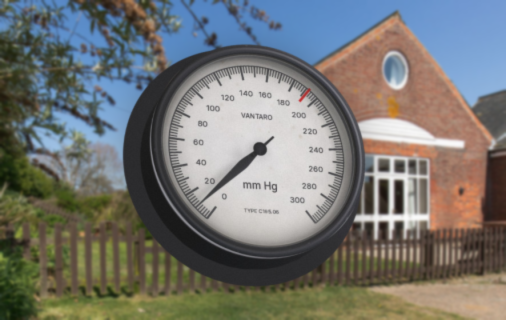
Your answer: 10 mmHg
